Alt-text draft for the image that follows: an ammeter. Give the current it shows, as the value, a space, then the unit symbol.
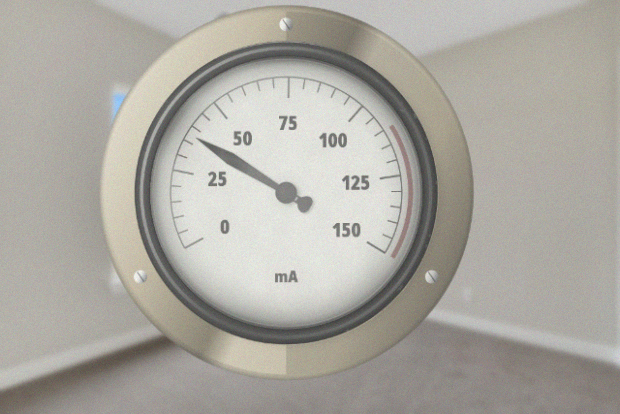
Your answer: 37.5 mA
